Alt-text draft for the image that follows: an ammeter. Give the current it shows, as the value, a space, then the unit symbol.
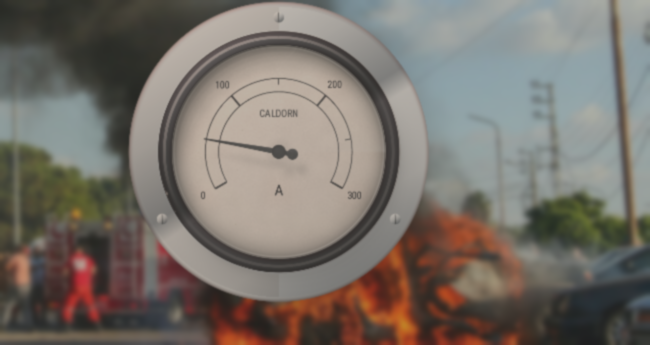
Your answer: 50 A
